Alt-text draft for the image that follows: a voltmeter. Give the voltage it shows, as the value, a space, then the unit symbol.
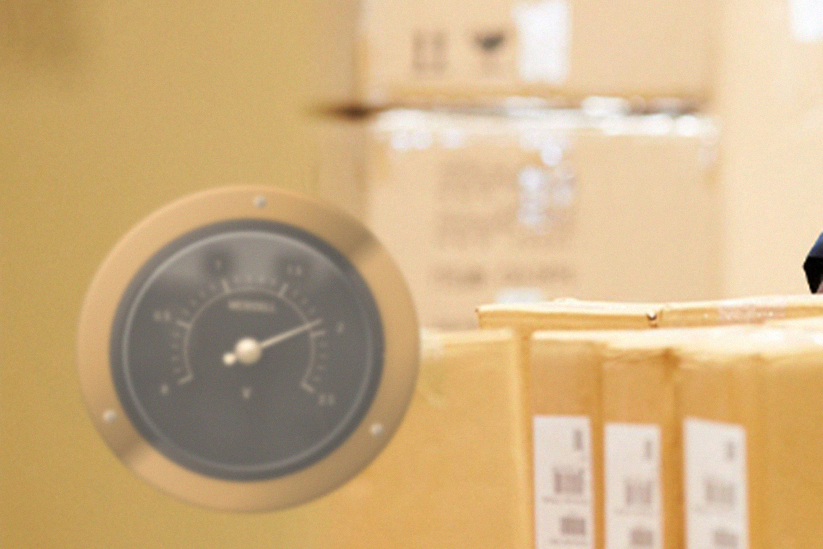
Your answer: 1.9 V
